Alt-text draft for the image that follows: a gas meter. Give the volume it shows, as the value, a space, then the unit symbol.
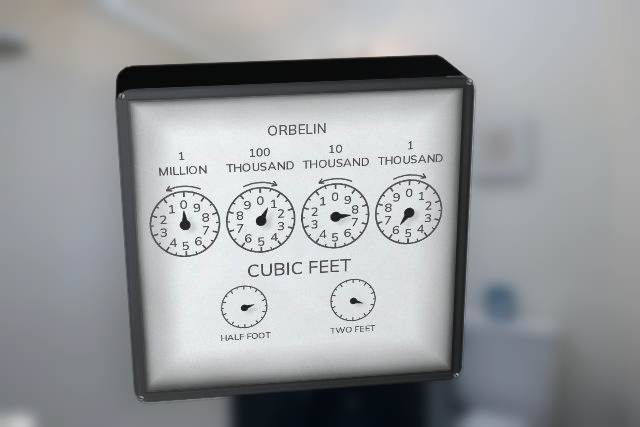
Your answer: 7600 ft³
